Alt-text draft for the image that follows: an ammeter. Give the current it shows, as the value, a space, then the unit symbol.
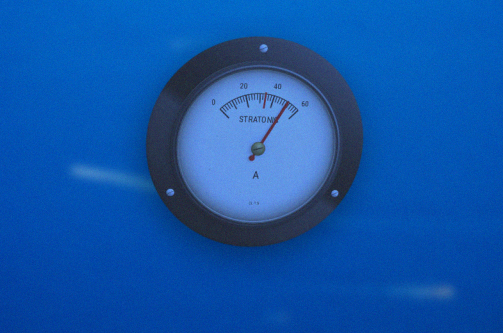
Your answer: 50 A
